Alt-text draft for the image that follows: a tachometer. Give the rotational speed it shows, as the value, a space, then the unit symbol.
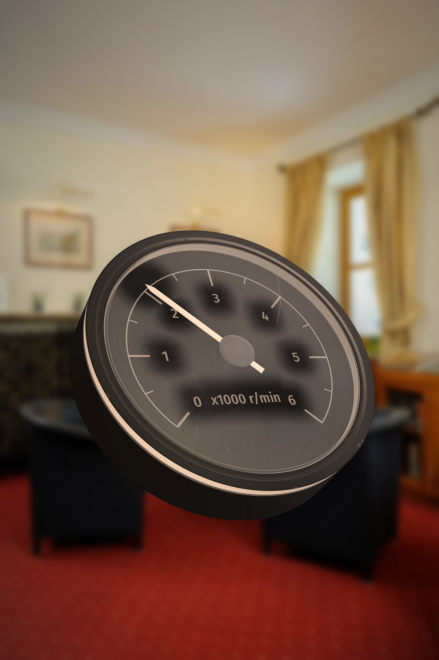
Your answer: 2000 rpm
